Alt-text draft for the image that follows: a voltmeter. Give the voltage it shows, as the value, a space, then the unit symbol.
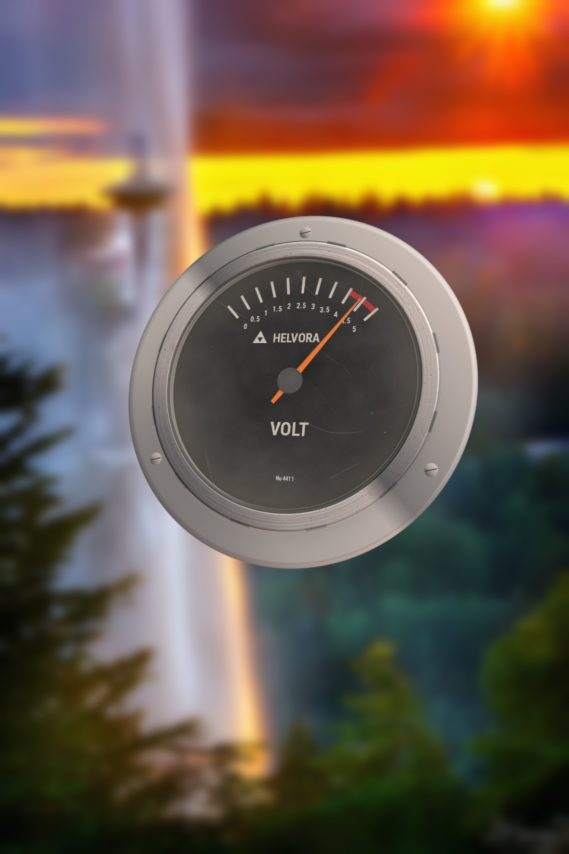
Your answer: 4.5 V
